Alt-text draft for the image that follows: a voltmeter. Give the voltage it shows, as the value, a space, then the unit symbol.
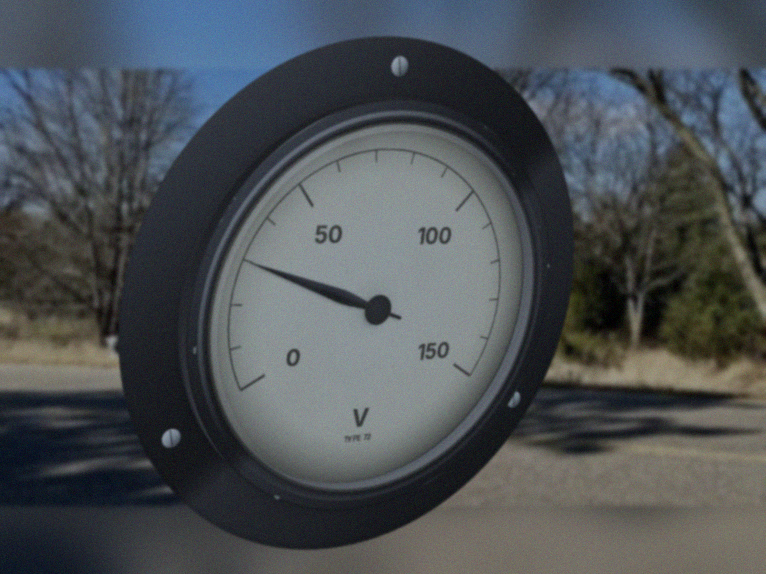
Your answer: 30 V
